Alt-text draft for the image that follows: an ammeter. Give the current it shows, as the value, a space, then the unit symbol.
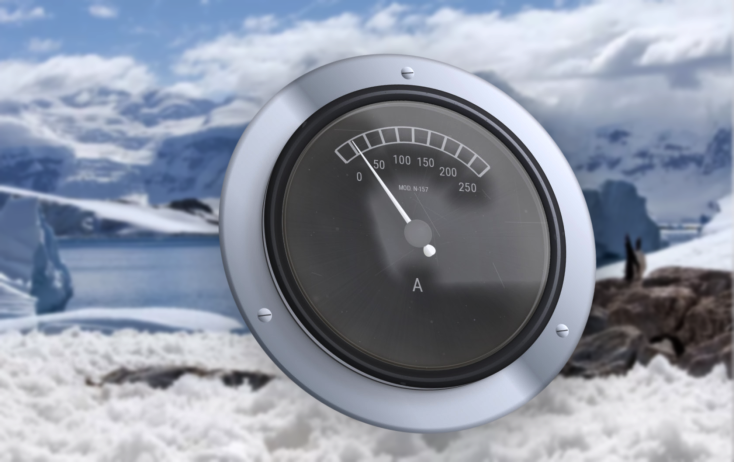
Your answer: 25 A
